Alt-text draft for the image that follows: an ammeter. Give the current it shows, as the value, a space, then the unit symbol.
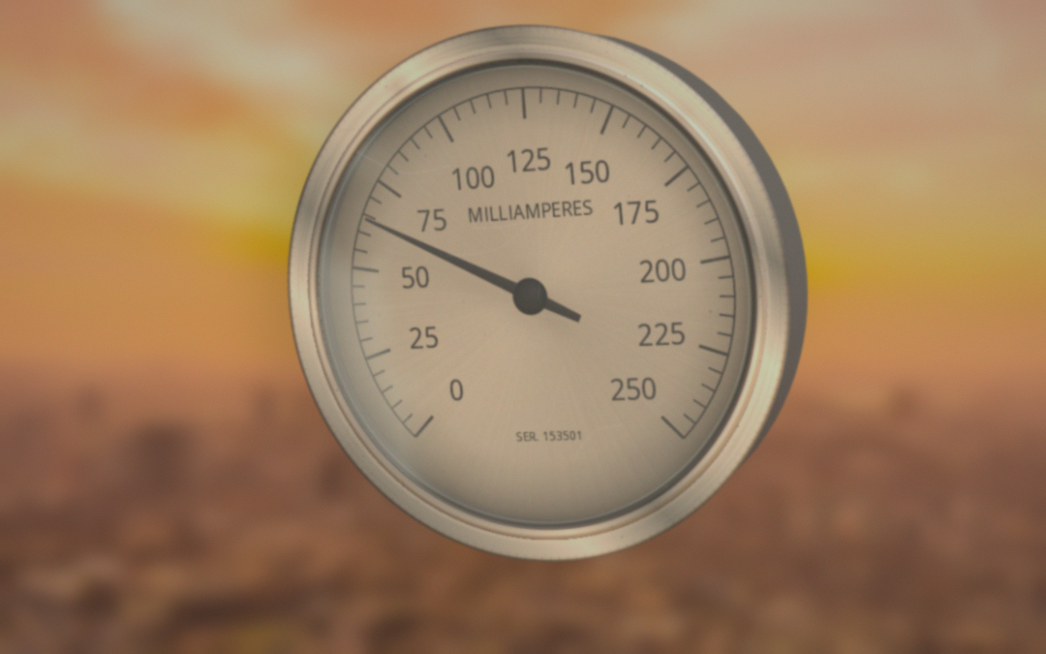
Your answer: 65 mA
